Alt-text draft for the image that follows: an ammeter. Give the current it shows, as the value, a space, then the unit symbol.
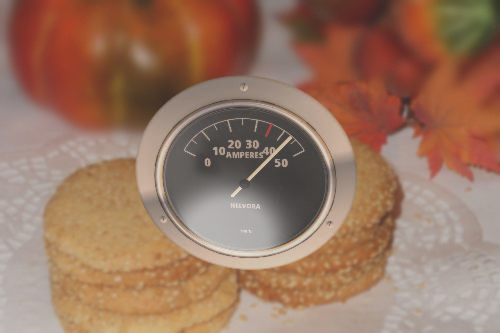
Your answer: 42.5 A
